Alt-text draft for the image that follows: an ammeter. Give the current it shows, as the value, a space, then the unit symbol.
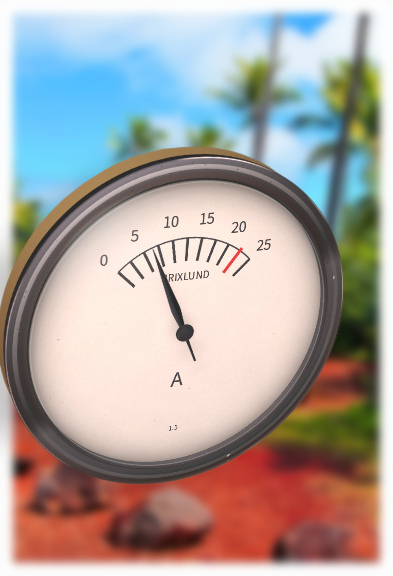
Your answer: 6.25 A
